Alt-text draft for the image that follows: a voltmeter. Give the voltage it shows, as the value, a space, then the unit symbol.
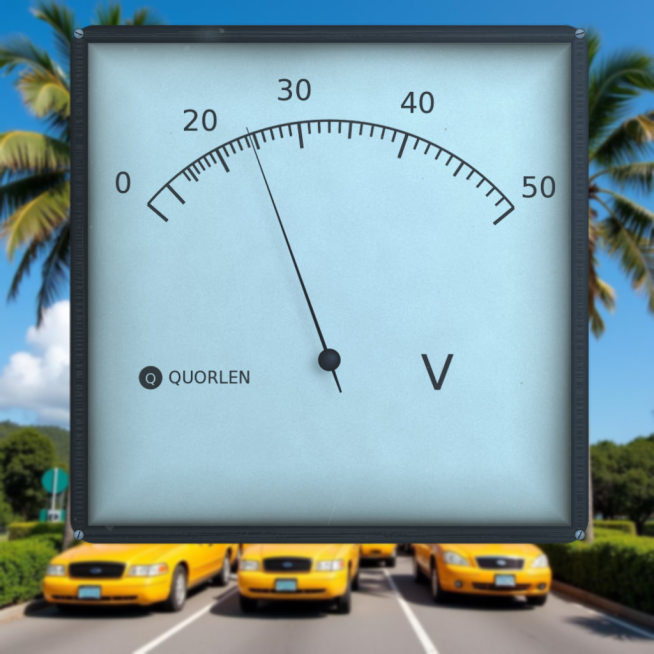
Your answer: 24.5 V
